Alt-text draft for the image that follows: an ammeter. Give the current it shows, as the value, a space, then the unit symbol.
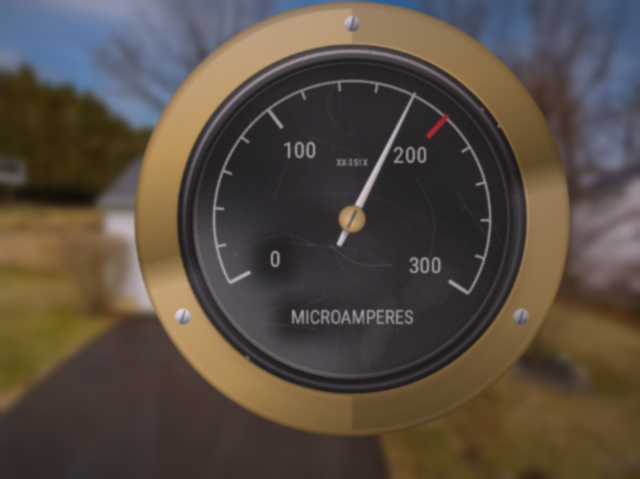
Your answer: 180 µA
